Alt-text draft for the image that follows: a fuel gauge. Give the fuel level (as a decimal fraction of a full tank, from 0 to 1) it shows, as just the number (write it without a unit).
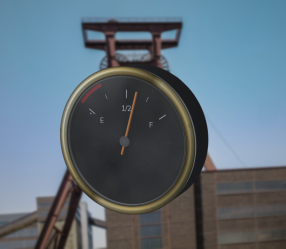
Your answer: 0.625
